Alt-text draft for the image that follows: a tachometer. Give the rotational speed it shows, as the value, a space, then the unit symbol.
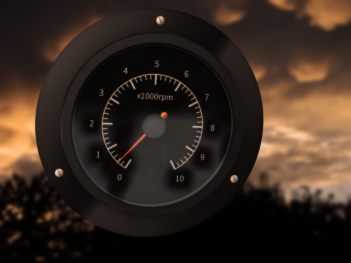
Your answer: 400 rpm
